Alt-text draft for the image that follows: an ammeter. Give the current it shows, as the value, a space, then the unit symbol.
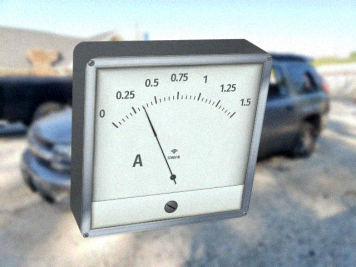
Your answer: 0.35 A
